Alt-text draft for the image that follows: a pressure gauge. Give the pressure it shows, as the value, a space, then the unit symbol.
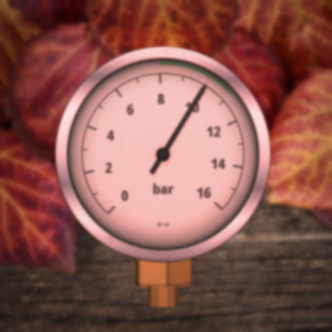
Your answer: 10 bar
